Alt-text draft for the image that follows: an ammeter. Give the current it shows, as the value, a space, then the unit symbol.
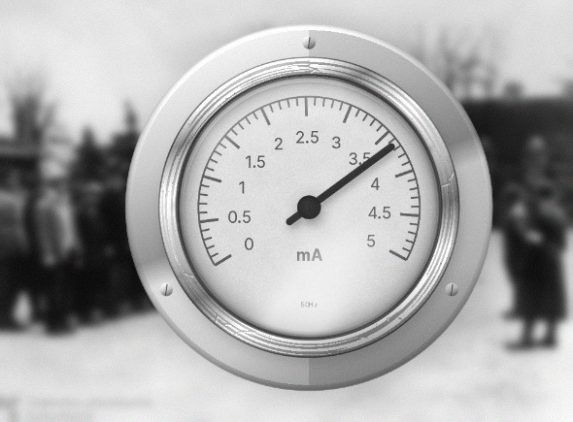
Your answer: 3.65 mA
